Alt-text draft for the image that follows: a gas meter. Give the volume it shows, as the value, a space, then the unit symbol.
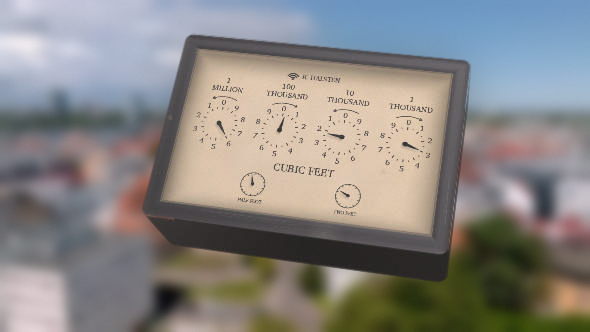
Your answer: 602300 ft³
